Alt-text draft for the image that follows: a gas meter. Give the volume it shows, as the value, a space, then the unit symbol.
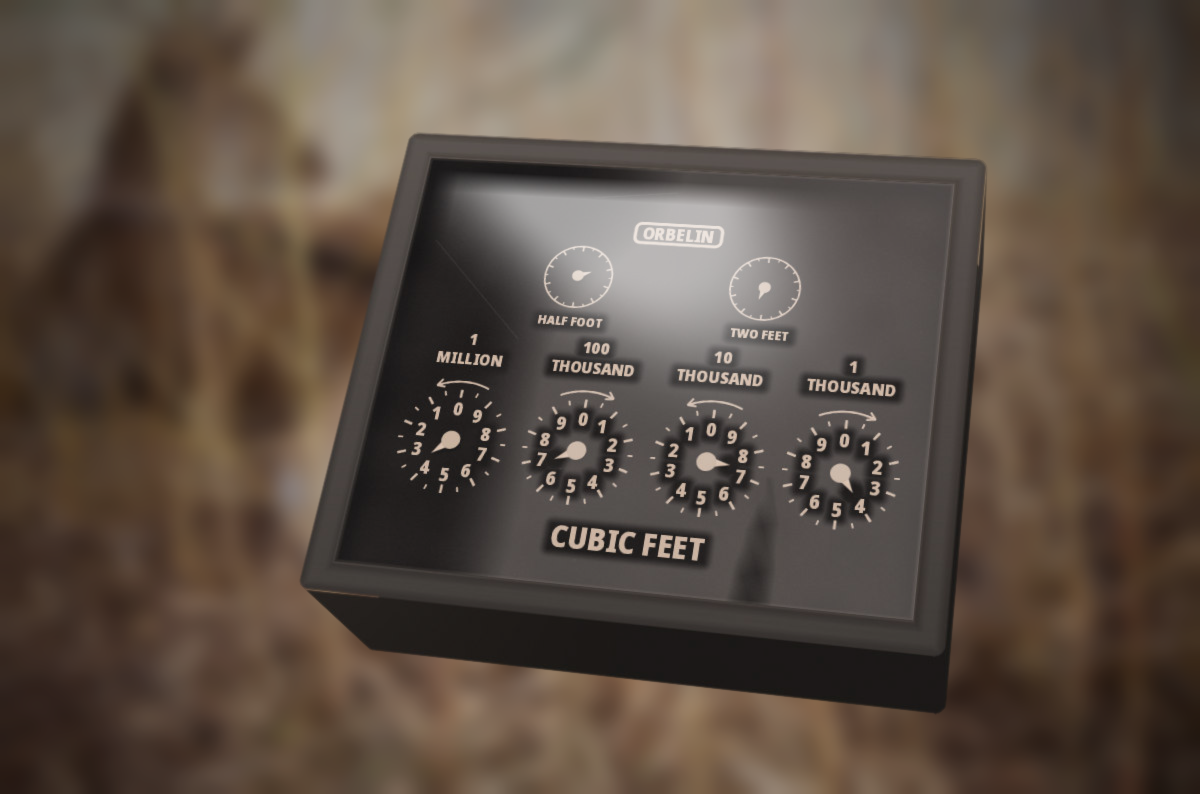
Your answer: 367400 ft³
